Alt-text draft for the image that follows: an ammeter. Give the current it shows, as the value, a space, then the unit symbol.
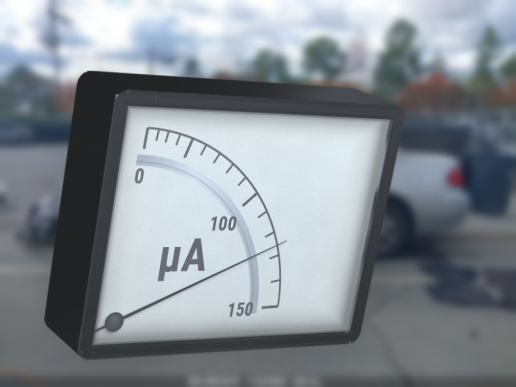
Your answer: 125 µA
